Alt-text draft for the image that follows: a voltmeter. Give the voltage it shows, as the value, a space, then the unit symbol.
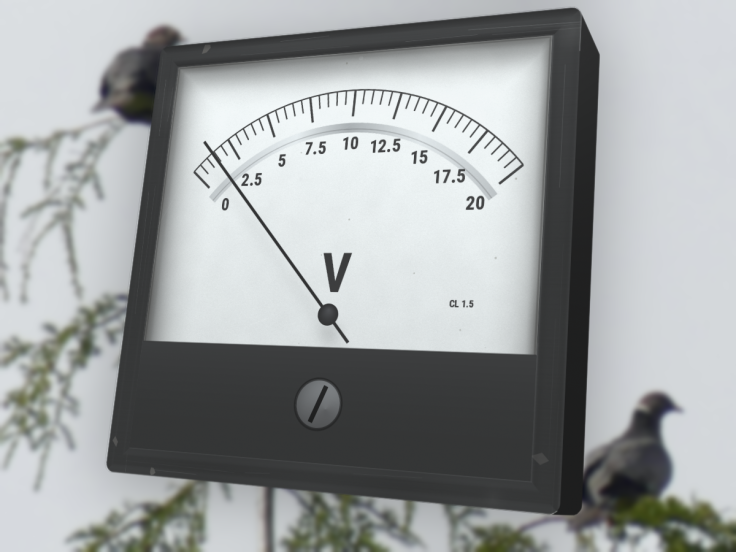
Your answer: 1.5 V
